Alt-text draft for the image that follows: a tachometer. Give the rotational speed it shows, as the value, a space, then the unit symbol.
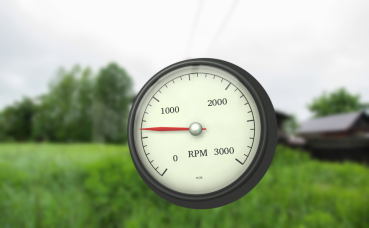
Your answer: 600 rpm
